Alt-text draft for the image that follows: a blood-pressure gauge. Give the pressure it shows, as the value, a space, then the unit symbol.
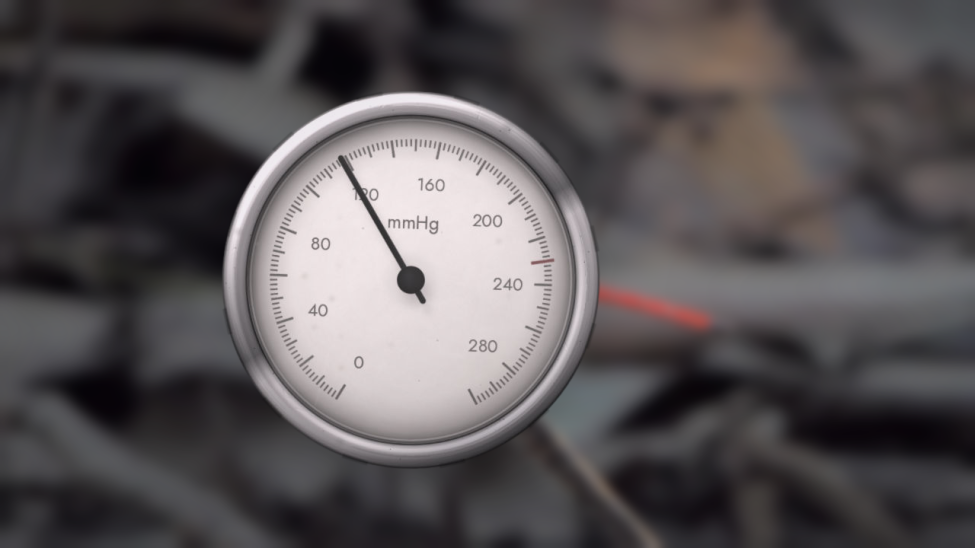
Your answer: 118 mmHg
